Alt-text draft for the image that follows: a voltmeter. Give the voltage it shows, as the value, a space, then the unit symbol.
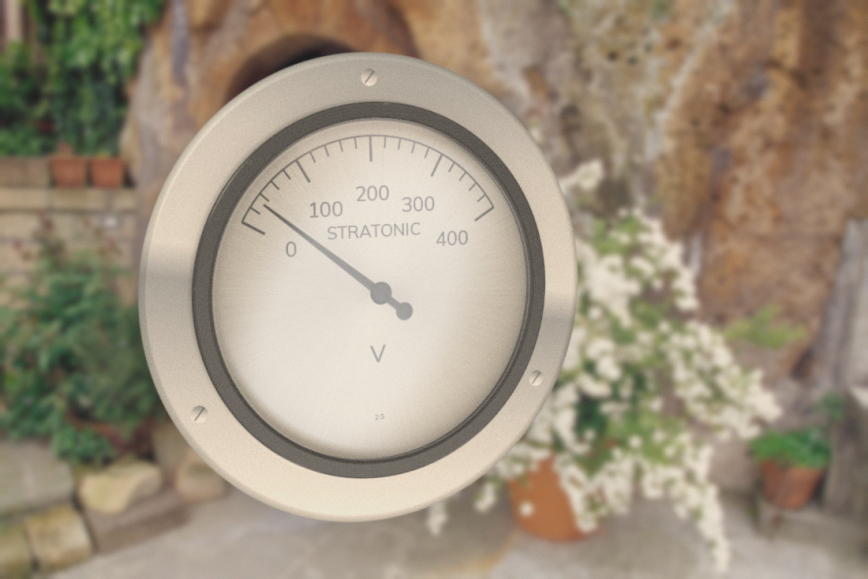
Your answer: 30 V
